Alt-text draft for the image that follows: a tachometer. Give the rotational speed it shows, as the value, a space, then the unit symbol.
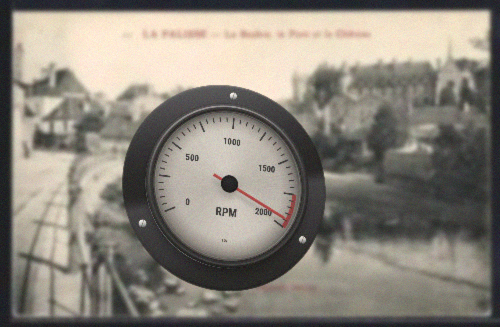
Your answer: 1950 rpm
